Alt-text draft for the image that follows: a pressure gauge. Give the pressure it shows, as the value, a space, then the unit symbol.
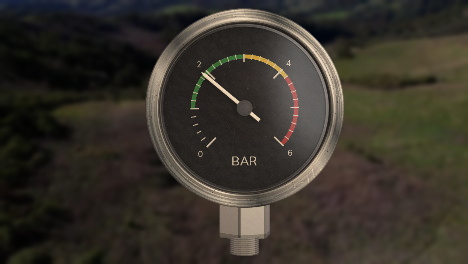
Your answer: 1.9 bar
